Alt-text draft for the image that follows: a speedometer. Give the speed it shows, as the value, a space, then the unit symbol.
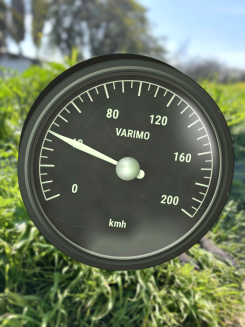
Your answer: 40 km/h
